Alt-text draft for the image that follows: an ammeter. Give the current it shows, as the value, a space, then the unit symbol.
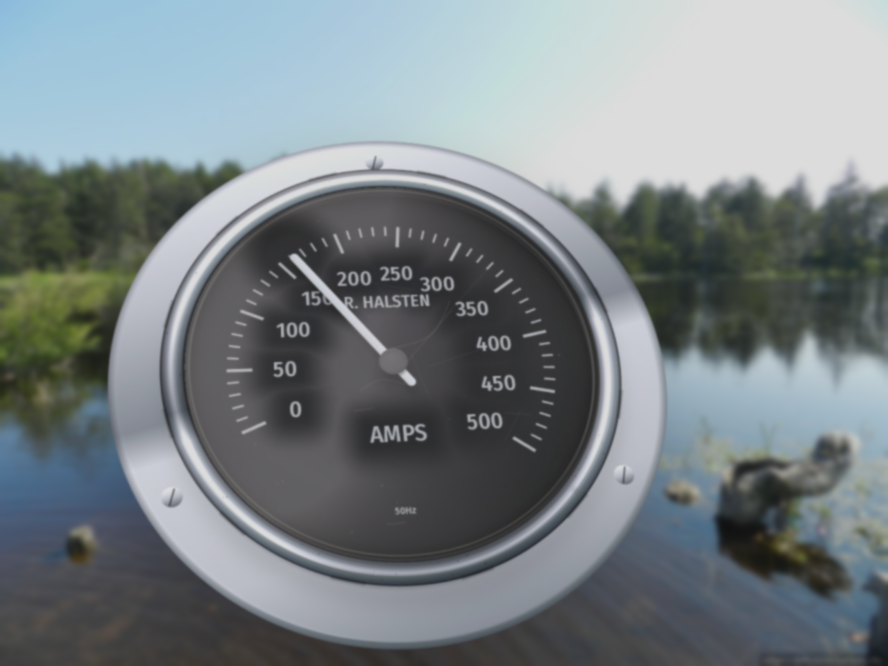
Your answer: 160 A
